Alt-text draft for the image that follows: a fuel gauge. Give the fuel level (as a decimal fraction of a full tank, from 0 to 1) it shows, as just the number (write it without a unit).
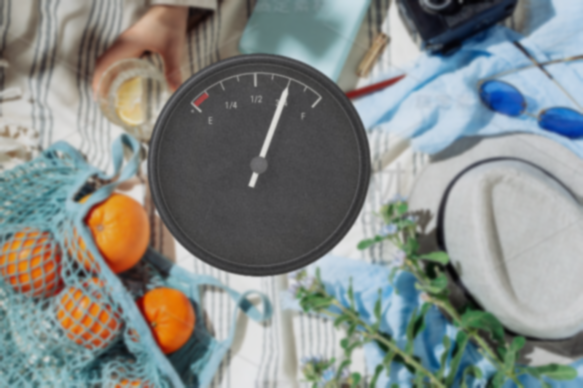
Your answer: 0.75
